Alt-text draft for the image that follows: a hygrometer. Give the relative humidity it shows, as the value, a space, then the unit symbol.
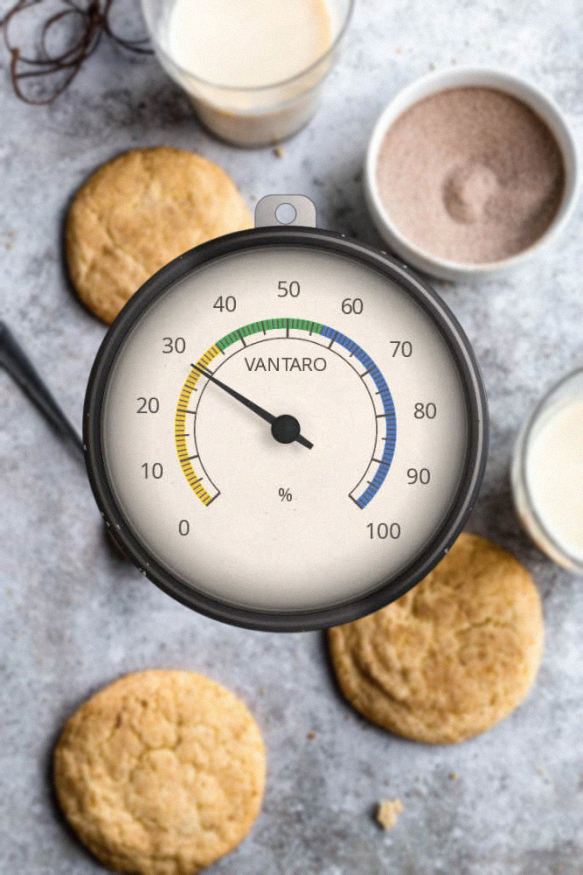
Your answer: 29 %
